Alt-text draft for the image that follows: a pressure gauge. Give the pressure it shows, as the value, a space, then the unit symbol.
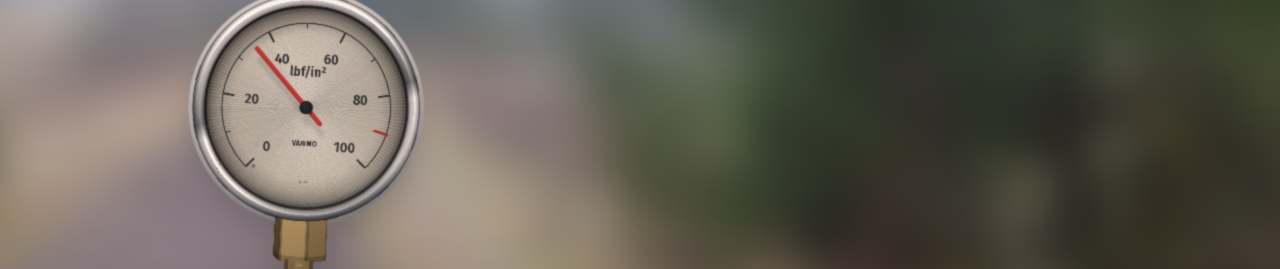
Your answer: 35 psi
